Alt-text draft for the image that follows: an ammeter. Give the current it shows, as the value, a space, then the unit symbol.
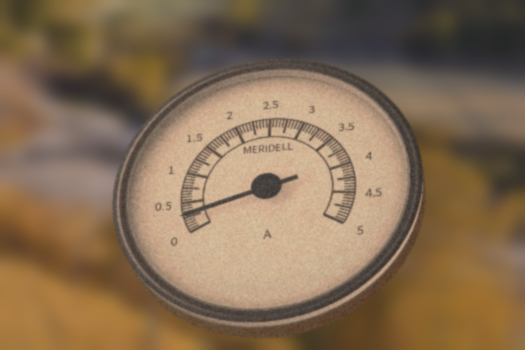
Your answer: 0.25 A
